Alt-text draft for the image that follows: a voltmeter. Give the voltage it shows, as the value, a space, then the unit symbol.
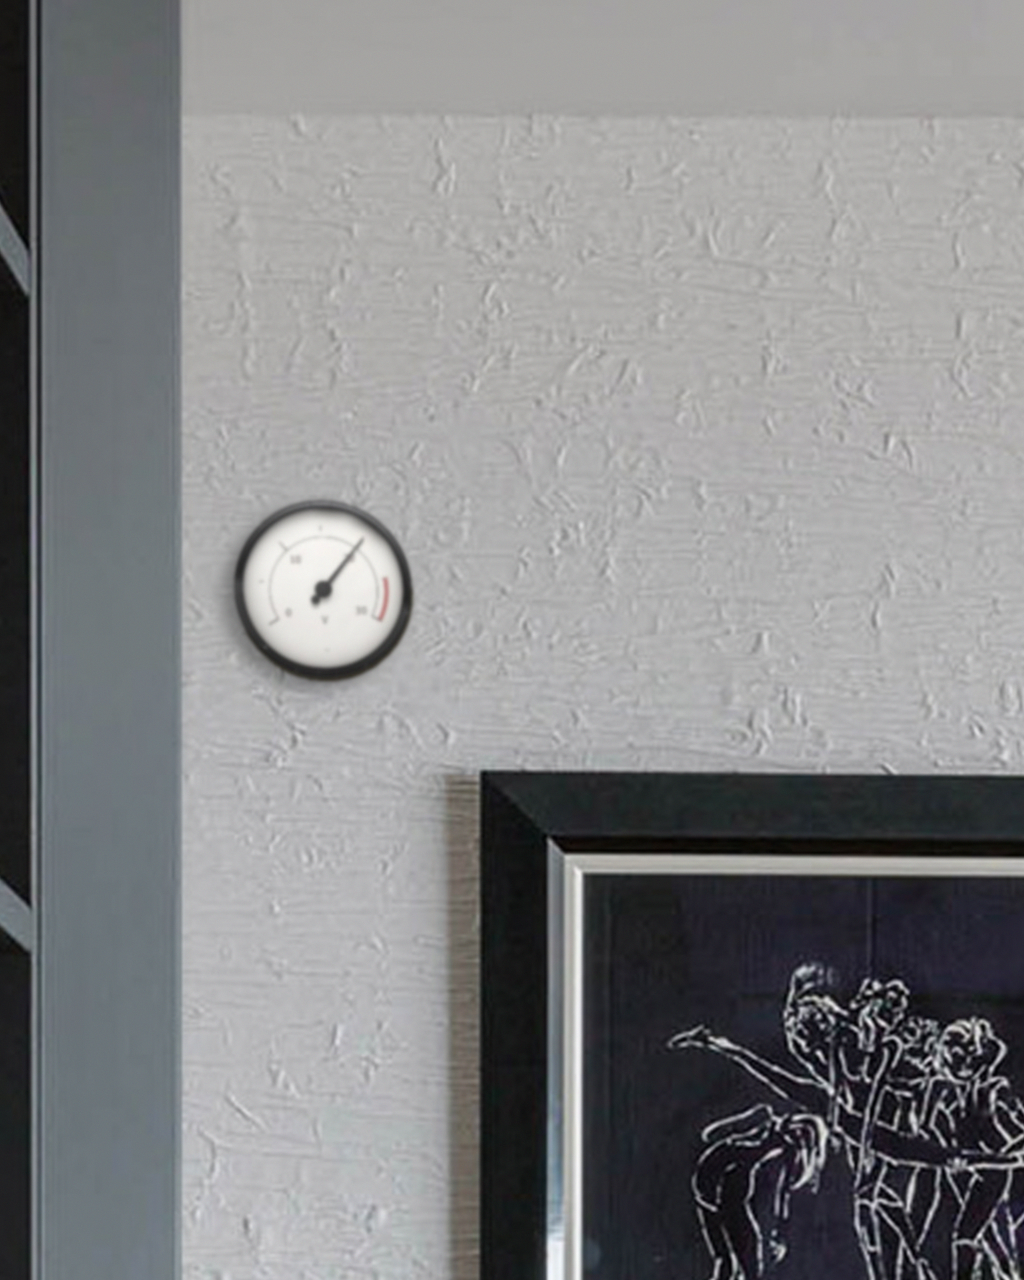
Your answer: 20 V
